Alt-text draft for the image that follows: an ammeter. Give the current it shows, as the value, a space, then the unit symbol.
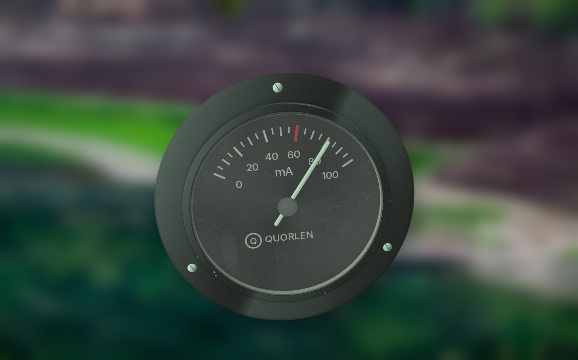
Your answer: 80 mA
